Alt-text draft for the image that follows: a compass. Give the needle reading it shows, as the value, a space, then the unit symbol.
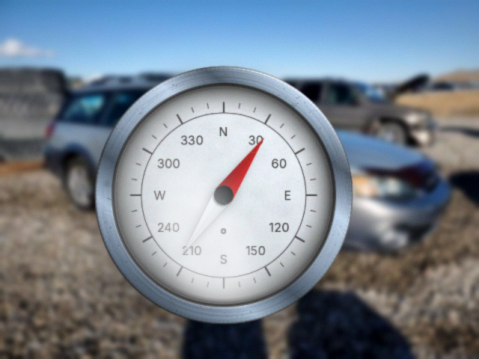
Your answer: 35 °
